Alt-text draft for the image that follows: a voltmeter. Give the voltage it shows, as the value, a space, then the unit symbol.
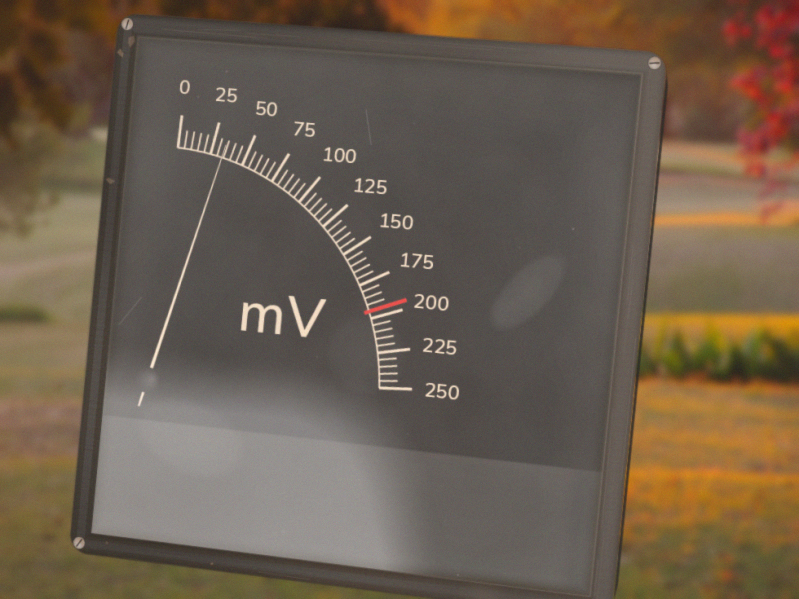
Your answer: 35 mV
